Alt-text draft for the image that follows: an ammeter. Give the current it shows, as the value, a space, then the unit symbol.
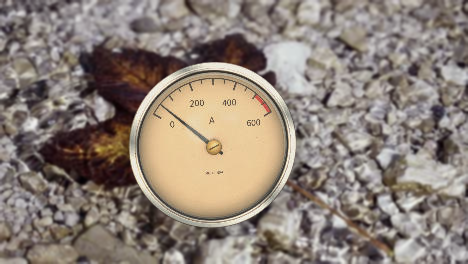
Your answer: 50 A
